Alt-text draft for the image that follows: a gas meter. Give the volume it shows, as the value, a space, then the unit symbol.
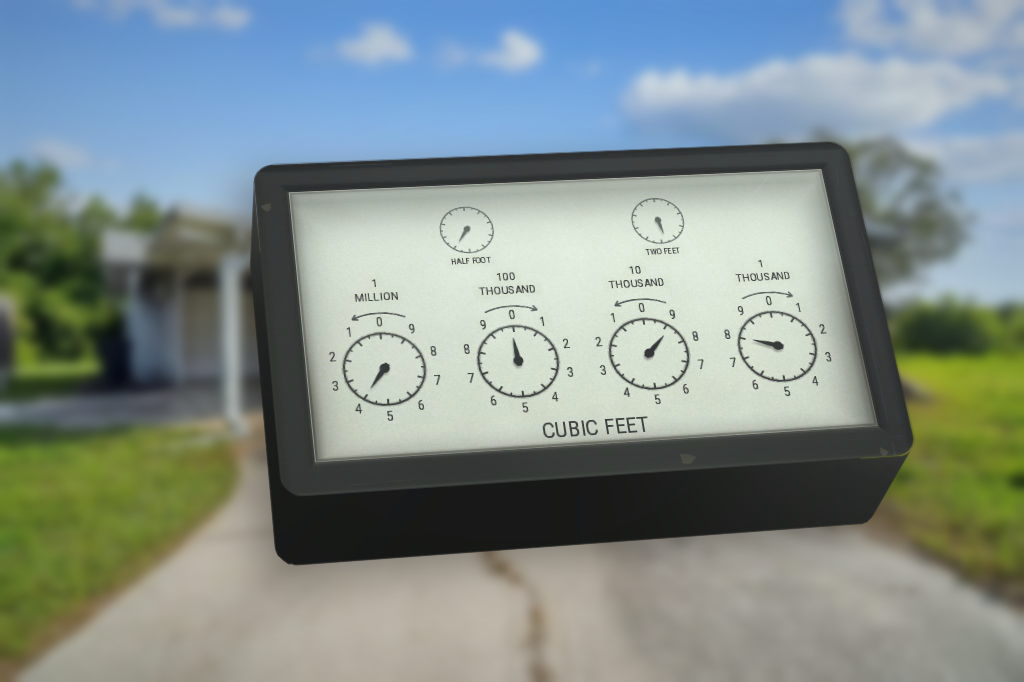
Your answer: 398800 ft³
